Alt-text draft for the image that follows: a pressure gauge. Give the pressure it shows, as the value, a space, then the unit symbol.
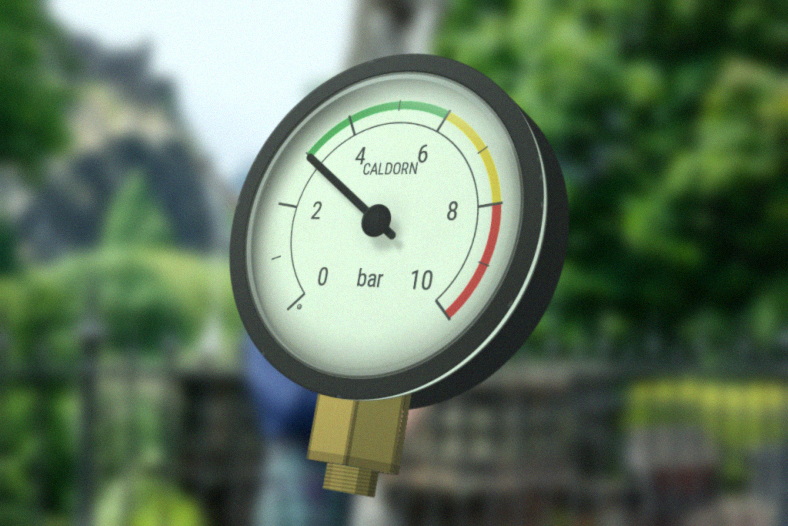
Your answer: 3 bar
